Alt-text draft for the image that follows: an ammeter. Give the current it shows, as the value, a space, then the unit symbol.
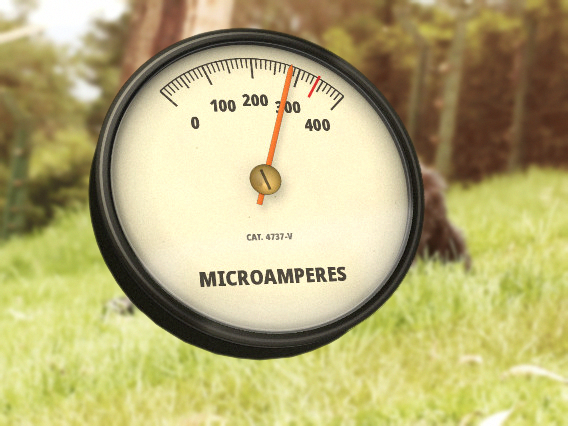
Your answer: 280 µA
